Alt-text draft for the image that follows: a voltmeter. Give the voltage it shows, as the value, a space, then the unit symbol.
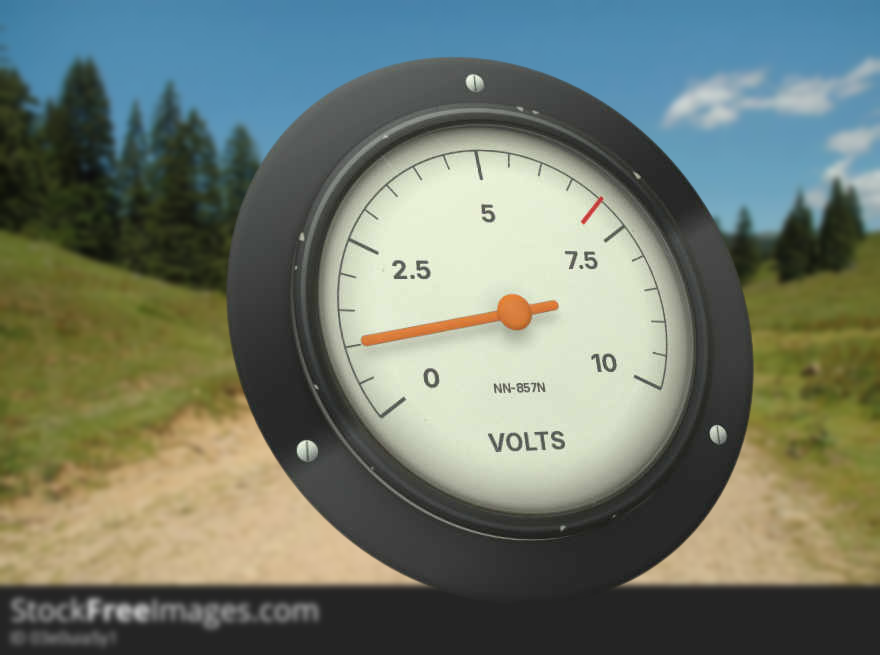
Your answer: 1 V
